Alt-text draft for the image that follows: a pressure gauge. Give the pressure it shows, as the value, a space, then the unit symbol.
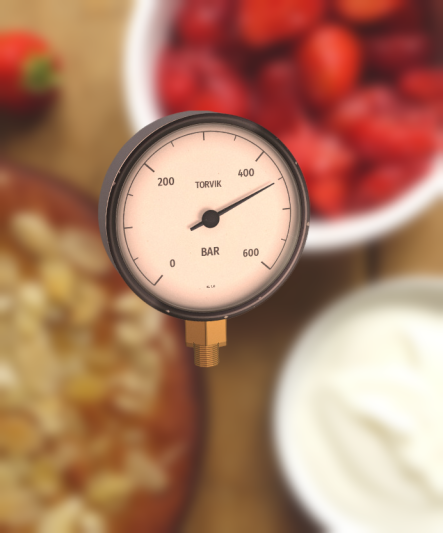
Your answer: 450 bar
